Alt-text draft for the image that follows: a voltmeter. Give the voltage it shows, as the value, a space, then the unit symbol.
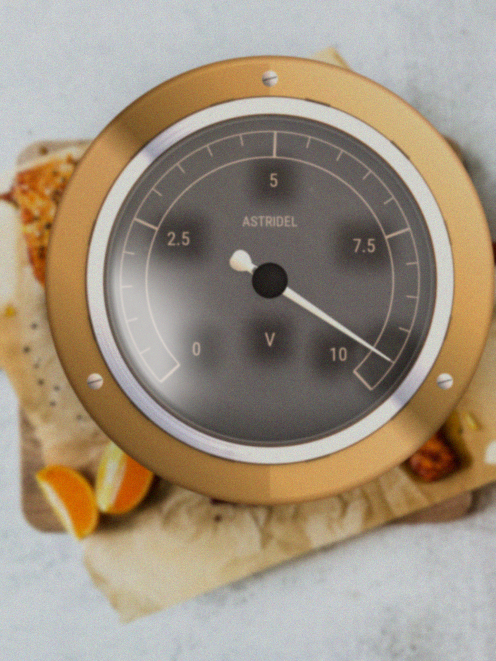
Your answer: 9.5 V
